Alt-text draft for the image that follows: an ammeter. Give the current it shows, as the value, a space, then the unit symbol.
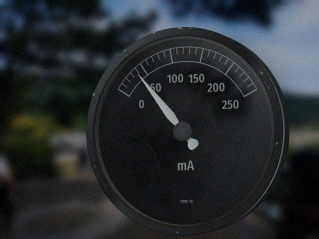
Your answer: 40 mA
